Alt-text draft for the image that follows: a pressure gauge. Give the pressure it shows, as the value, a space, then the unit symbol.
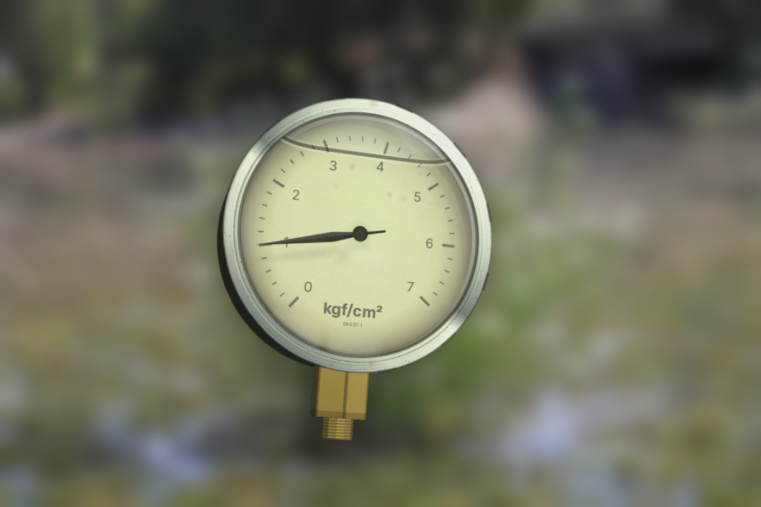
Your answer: 1 kg/cm²
